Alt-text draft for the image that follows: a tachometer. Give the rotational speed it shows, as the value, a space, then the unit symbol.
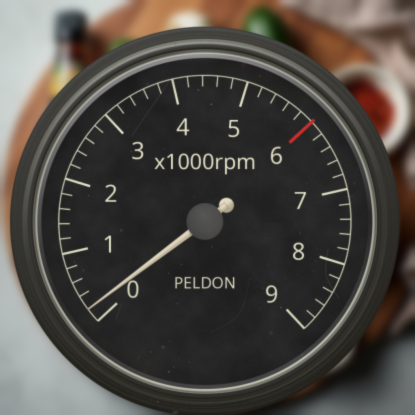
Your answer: 200 rpm
